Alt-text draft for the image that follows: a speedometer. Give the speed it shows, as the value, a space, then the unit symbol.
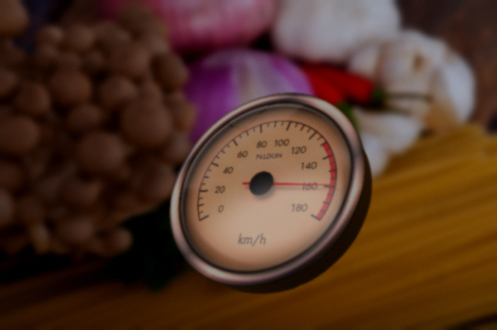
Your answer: 160 km/h
